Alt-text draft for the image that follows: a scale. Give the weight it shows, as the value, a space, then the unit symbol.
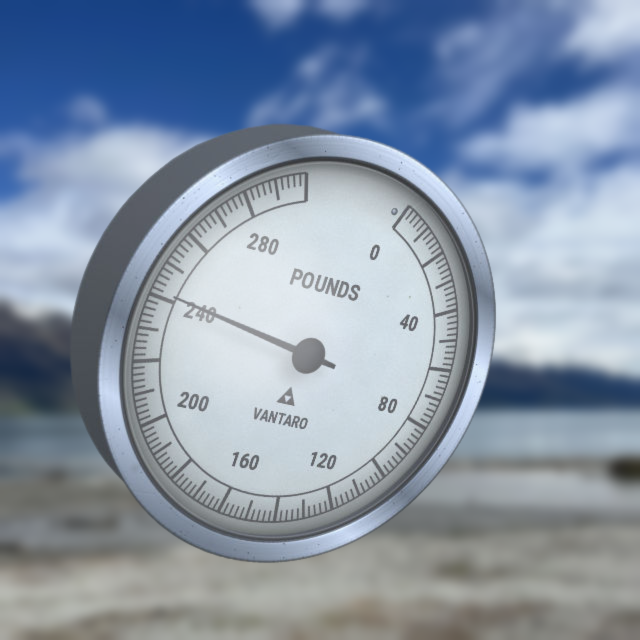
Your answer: 242 lb
